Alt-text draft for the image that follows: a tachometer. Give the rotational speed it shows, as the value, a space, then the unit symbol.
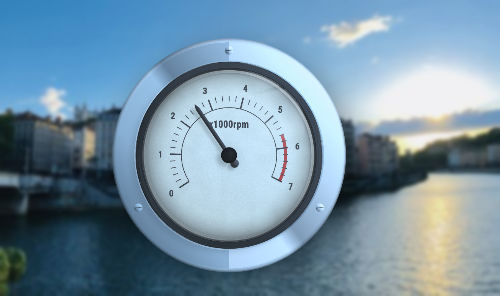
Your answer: 2600 rpm
